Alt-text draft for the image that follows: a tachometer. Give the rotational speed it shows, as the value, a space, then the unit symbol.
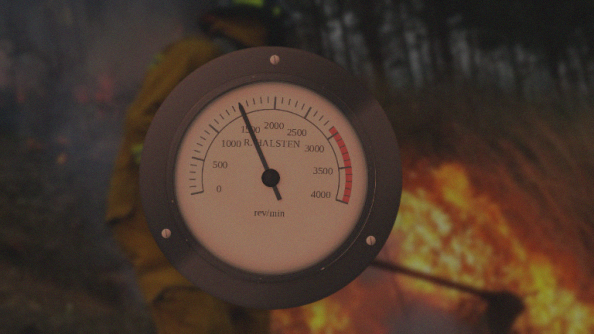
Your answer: 1500 rpm
